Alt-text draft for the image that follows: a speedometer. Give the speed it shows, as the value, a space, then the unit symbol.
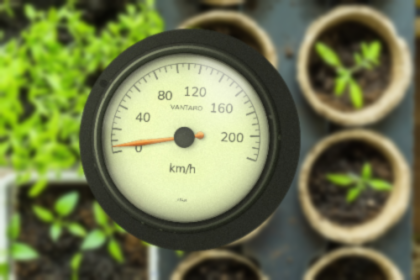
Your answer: 5 km/h
